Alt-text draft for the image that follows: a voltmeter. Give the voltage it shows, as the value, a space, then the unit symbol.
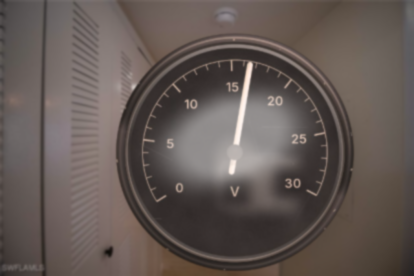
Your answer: 16.5 V
